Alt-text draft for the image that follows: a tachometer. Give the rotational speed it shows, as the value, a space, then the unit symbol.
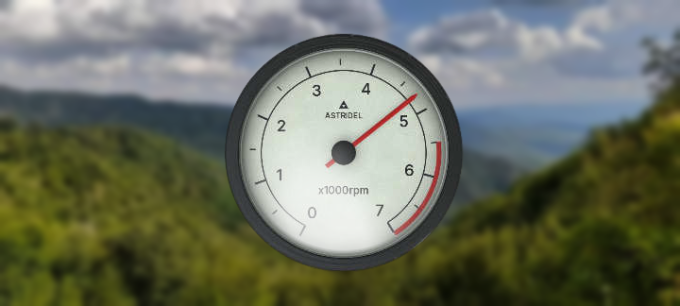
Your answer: 4750 rpm
